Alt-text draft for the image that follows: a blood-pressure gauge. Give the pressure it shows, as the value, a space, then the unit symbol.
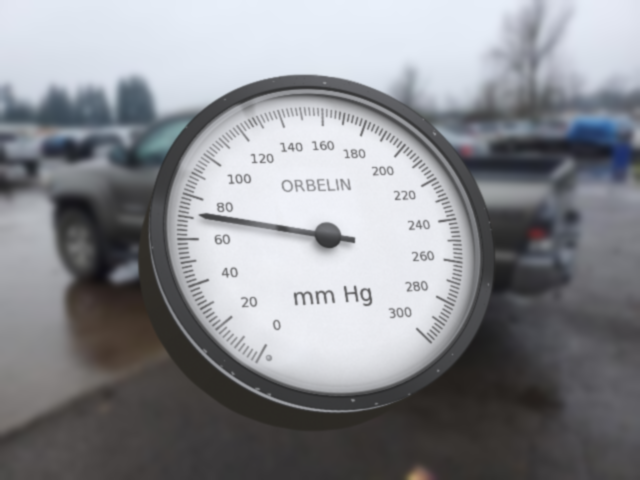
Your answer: 70 mmHg
